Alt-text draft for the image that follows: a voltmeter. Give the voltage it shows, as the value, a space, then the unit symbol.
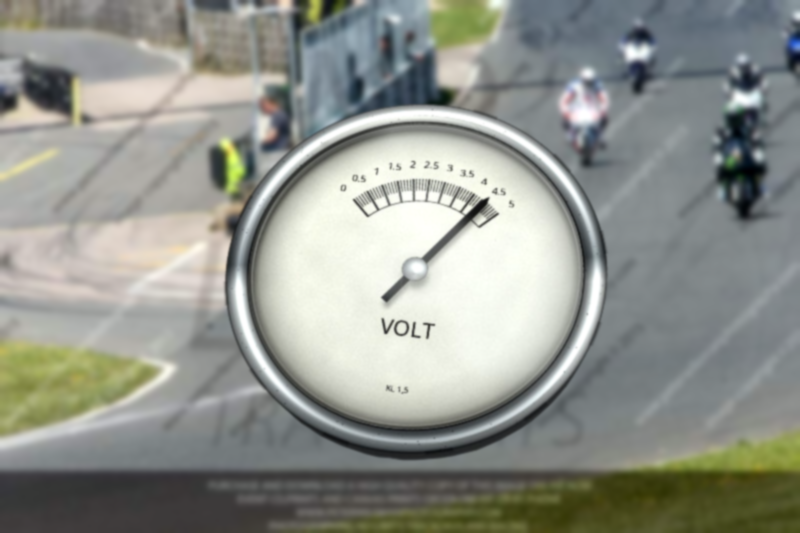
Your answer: 4.5 V
